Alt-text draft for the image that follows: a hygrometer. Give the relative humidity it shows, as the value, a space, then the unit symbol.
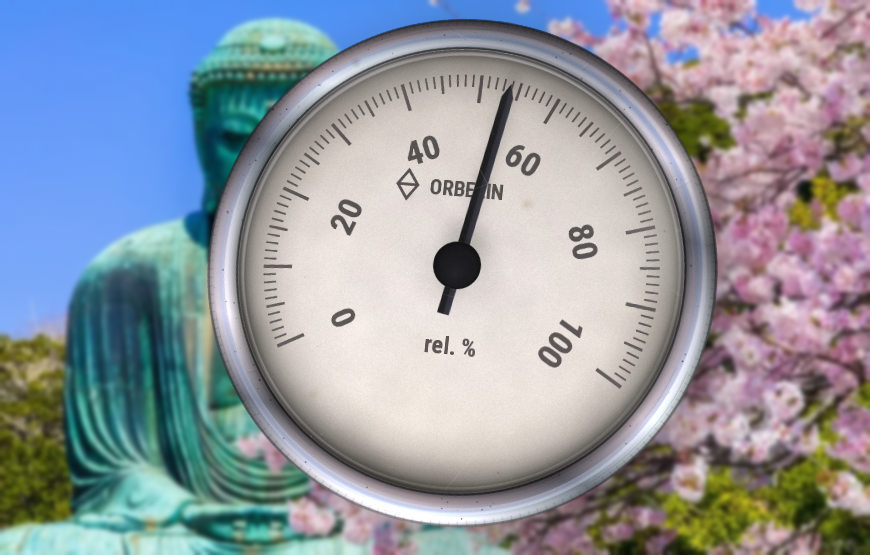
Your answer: 54 %
